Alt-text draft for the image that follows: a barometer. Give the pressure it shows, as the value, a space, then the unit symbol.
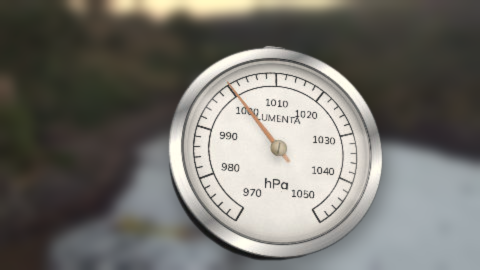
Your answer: 1000 hPa
